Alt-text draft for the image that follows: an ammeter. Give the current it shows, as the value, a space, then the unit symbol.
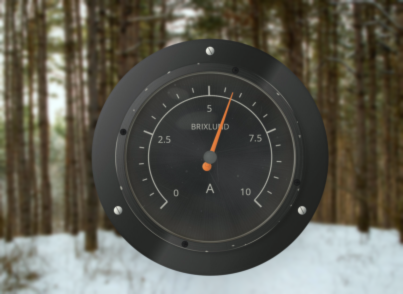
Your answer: 5.75 A
